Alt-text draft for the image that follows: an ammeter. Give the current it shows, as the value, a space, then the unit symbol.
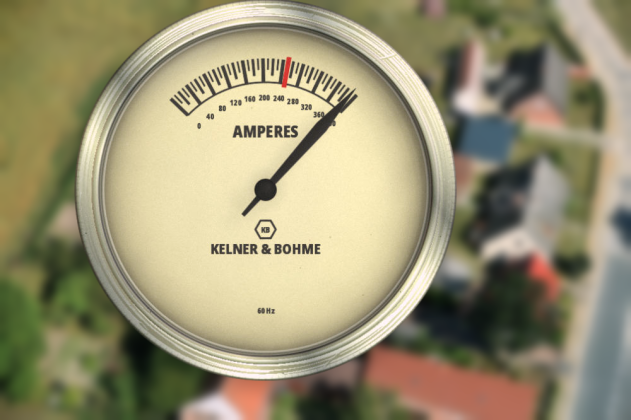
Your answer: 390 A
